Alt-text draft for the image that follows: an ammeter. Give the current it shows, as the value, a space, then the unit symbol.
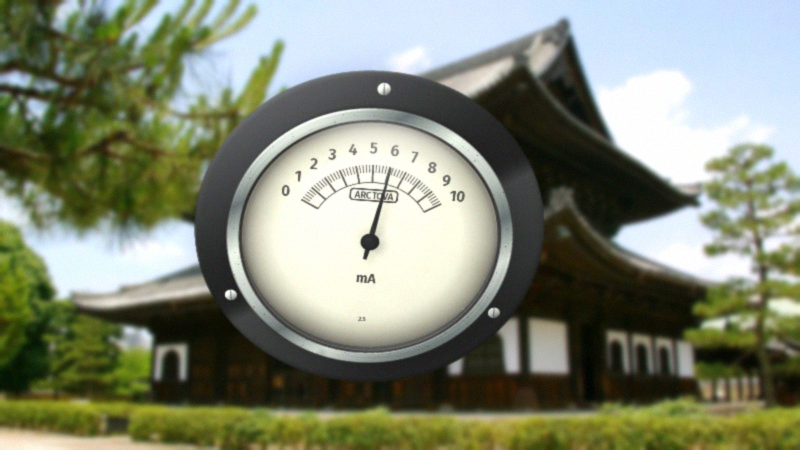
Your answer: 6 mA
